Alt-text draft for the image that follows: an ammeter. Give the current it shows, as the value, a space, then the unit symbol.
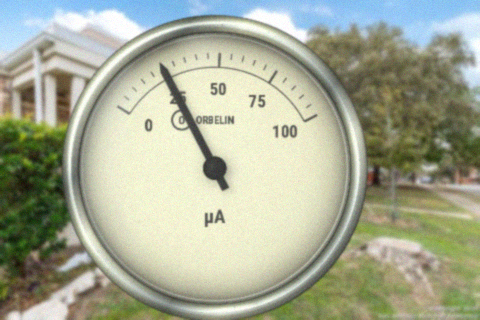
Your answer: 25 µA
